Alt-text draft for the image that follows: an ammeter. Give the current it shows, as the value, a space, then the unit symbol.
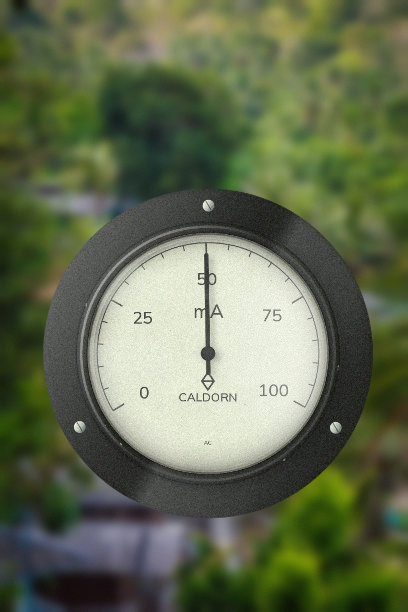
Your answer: 50 mA
